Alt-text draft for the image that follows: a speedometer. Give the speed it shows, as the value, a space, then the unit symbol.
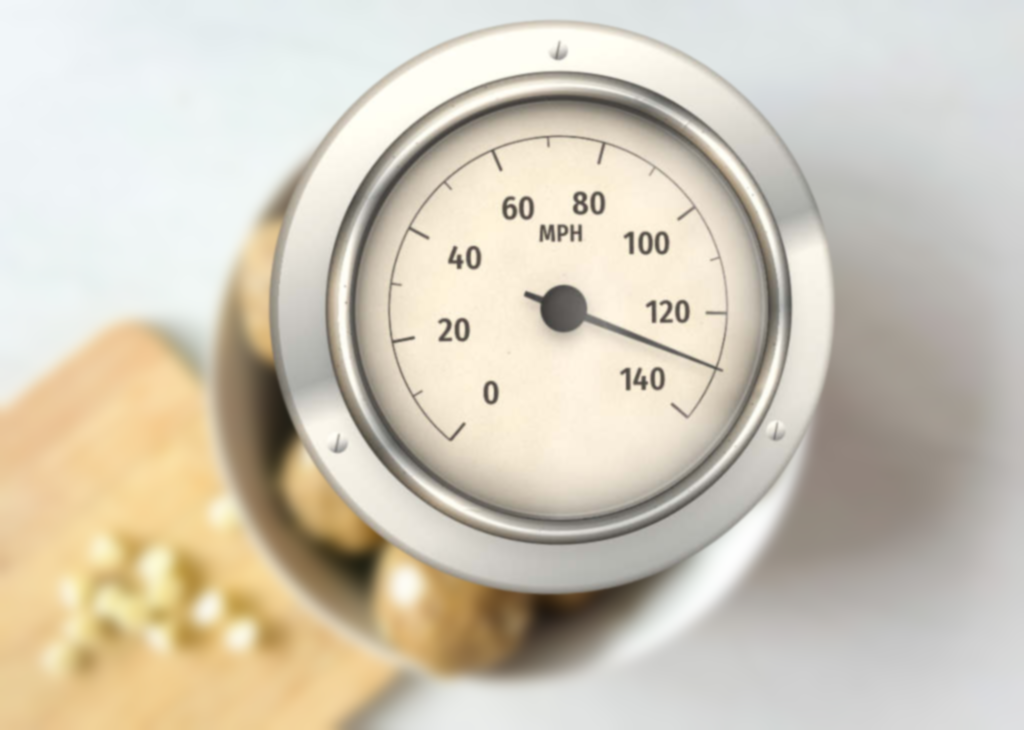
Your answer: 130 mph
